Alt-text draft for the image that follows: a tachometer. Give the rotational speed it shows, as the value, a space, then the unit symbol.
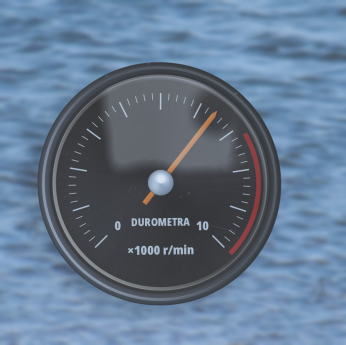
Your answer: 6400 rpm
